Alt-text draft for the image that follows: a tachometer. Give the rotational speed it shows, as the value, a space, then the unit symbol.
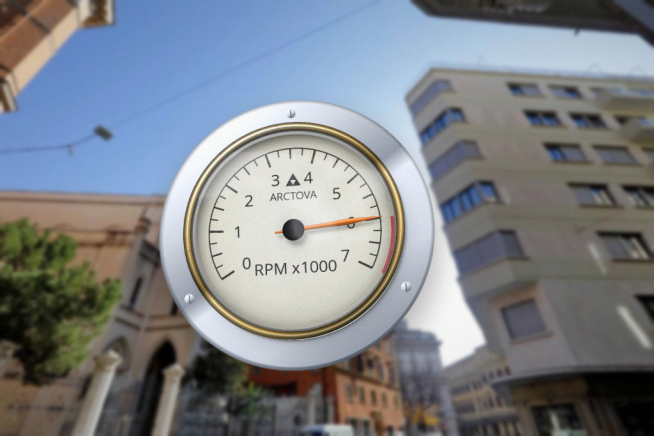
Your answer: 6000 rpm
